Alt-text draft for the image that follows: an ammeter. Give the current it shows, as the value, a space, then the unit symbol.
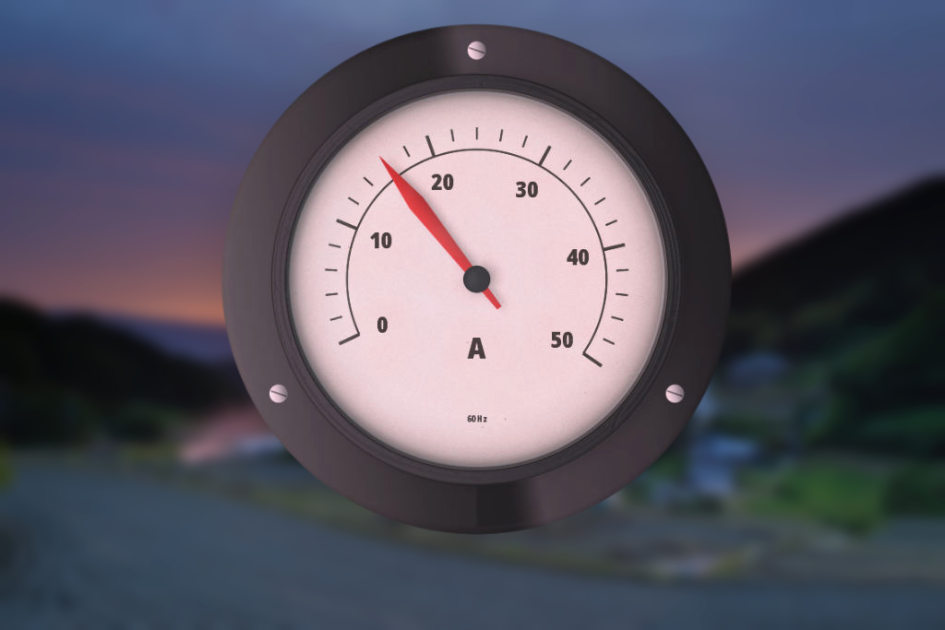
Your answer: 16 A
